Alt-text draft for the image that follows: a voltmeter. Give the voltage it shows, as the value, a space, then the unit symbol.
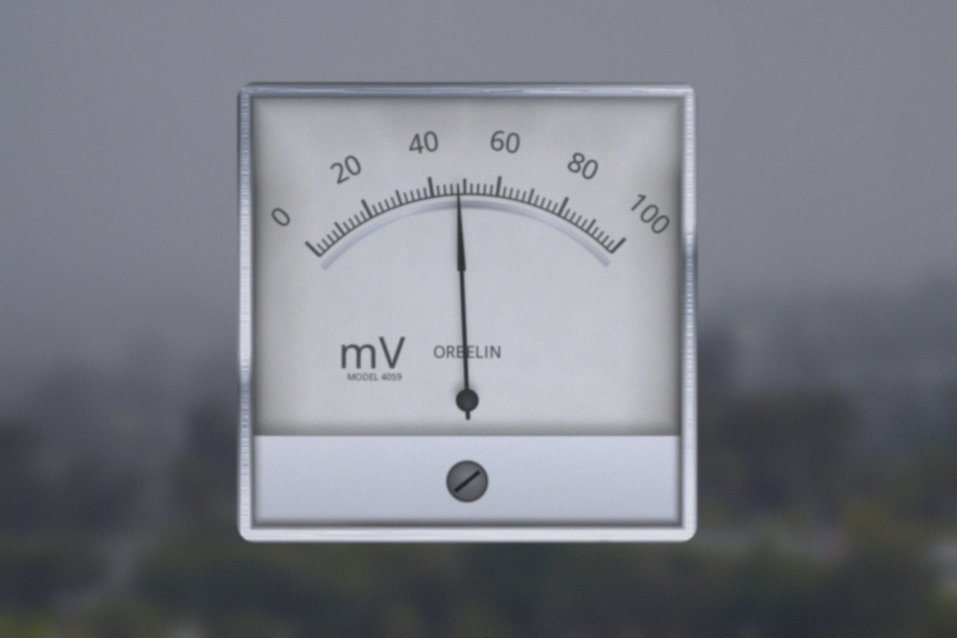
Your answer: 48 mV
